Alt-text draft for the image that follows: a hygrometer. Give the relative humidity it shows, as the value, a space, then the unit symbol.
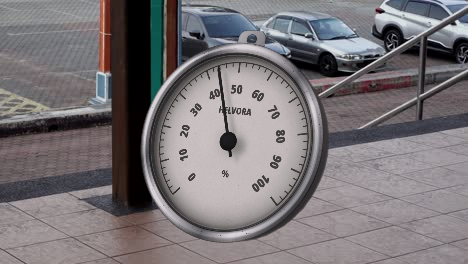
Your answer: 44 %
